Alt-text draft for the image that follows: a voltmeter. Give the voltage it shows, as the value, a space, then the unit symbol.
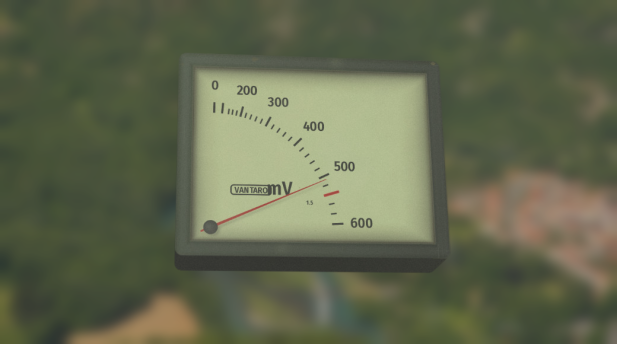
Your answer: 510 mV
